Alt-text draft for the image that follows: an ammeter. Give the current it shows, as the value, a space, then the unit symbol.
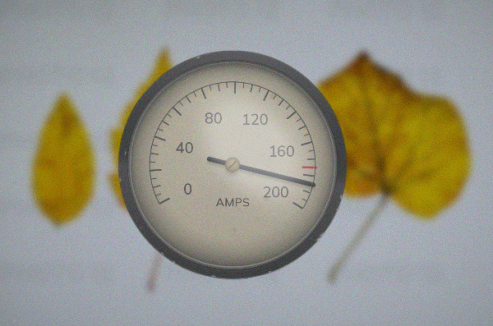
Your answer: 185 A
